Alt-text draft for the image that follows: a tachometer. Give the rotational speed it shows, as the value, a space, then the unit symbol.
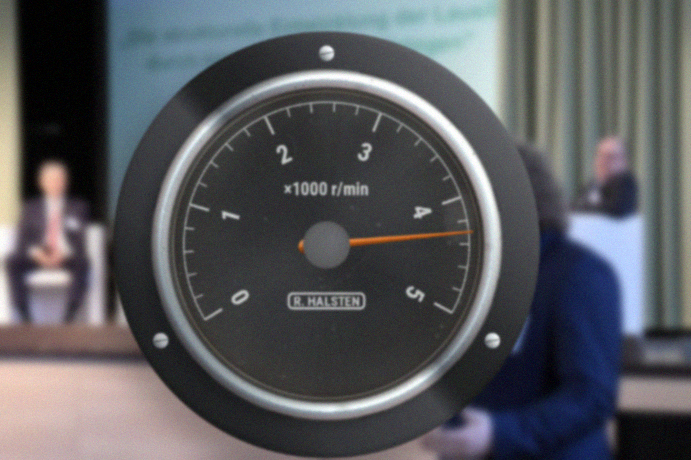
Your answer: 4300 rpm
